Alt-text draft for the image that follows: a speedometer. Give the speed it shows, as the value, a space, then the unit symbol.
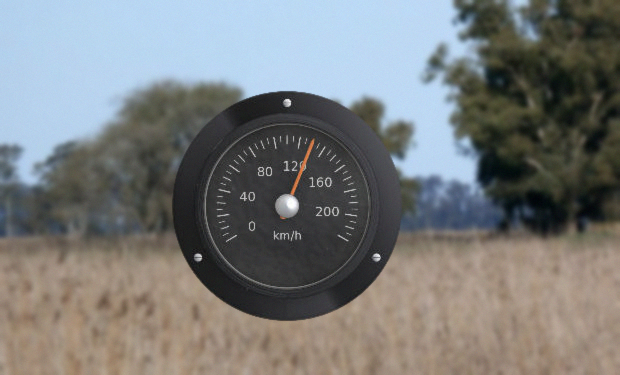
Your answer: 130 km/h
